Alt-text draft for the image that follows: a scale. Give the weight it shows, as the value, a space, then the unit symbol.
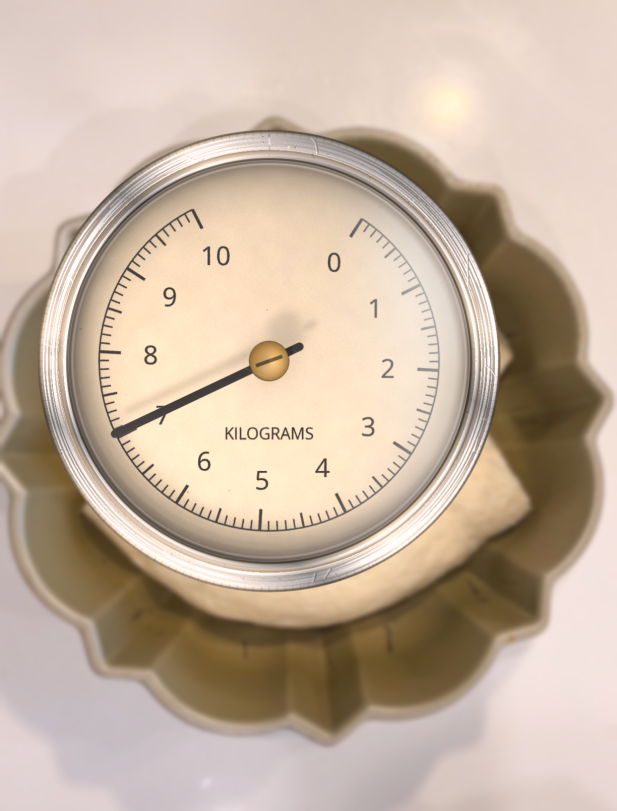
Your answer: 7.05 kg
